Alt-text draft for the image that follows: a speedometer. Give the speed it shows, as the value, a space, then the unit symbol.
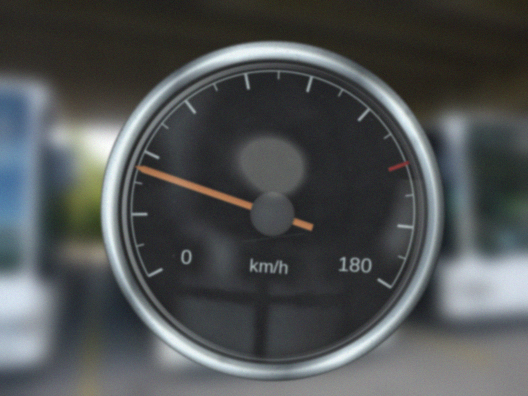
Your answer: 35 km/h
